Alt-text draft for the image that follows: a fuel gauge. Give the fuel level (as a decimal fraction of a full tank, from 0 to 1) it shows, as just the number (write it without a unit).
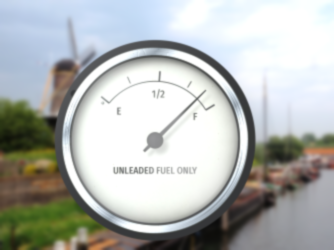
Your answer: 0.875
